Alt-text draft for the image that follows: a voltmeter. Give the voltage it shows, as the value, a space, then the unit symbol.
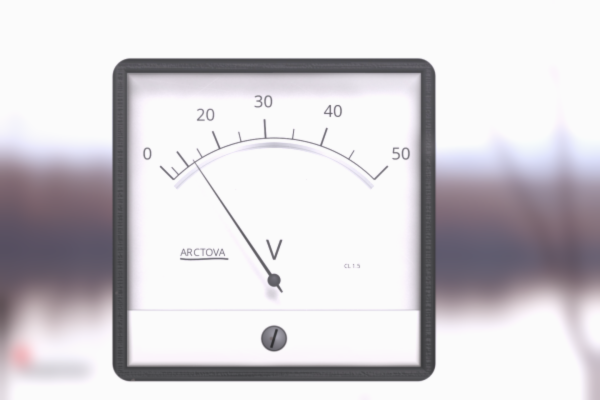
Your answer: 12.5 V
